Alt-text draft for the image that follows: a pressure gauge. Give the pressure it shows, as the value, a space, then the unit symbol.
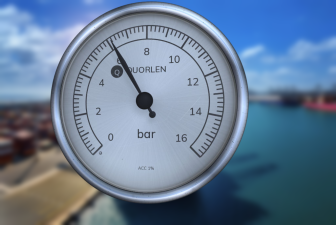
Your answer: 6.2 bar
